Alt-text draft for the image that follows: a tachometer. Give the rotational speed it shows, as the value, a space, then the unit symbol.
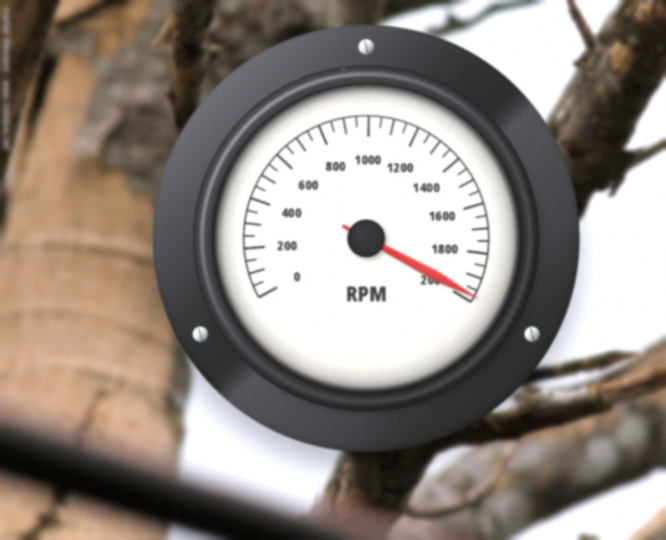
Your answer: 1975 rpm
